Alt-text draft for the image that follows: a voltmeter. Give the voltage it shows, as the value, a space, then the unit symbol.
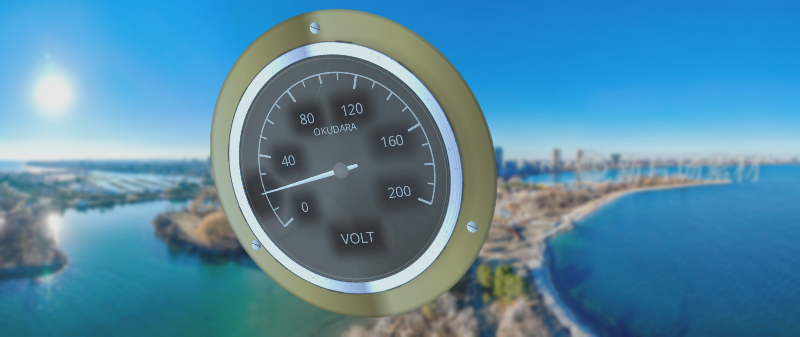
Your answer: 20 V
